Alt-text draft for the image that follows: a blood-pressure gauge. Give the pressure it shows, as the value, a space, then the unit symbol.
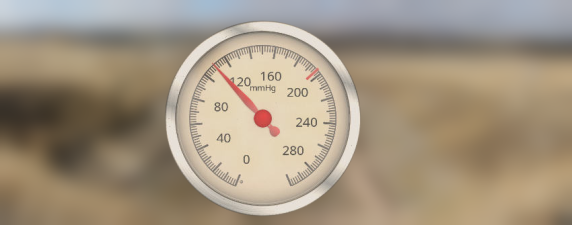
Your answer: 110 mmHg
